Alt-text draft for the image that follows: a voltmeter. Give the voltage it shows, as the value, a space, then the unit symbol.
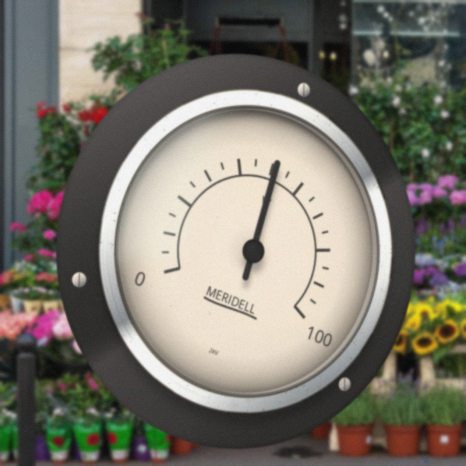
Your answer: 50 V
